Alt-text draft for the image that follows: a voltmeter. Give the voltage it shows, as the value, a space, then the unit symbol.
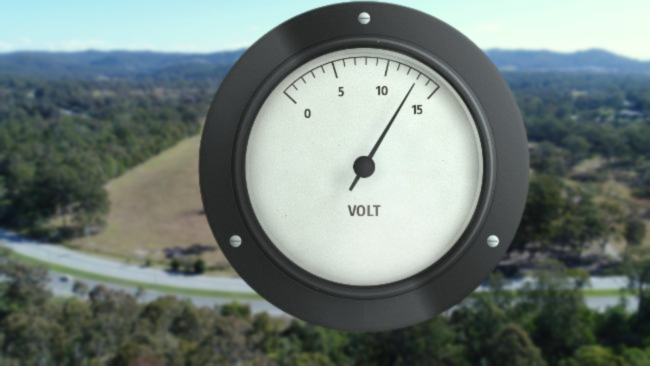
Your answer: 13 V
